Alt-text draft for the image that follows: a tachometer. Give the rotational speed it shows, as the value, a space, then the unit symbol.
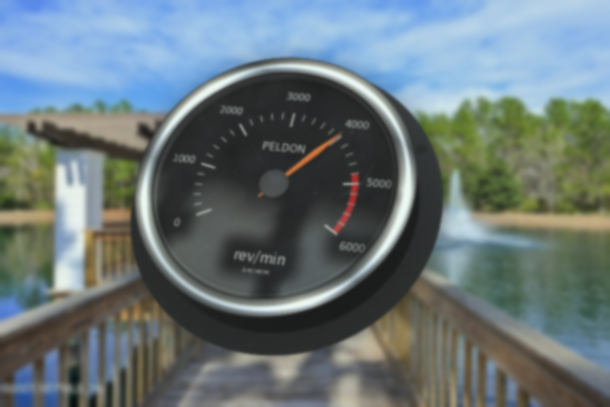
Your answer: 4000 rpm
